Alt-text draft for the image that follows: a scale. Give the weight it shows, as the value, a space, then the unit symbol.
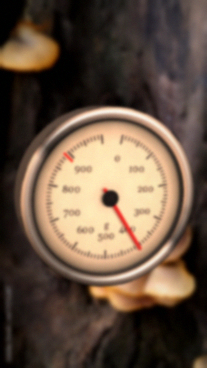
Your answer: 400 g
